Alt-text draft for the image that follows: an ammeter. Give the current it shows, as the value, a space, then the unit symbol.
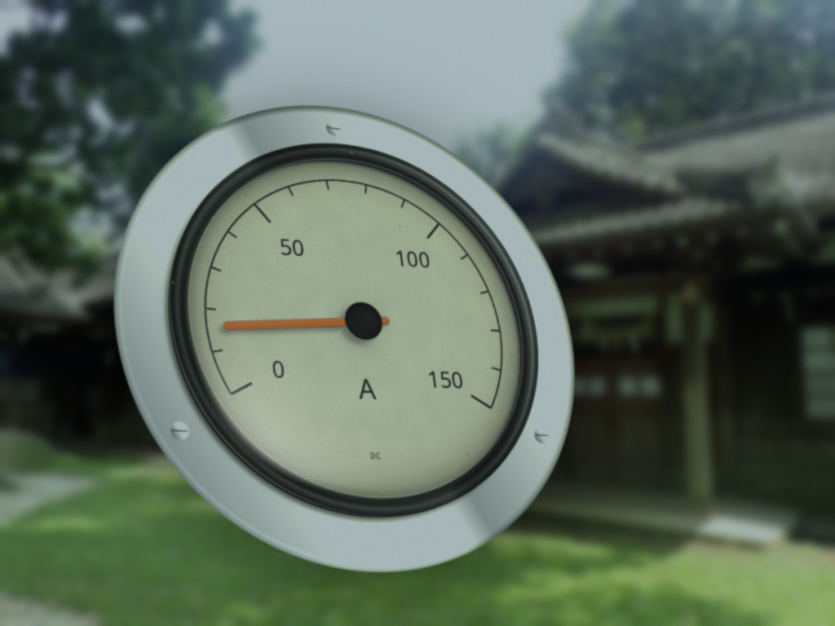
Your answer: 15 A
